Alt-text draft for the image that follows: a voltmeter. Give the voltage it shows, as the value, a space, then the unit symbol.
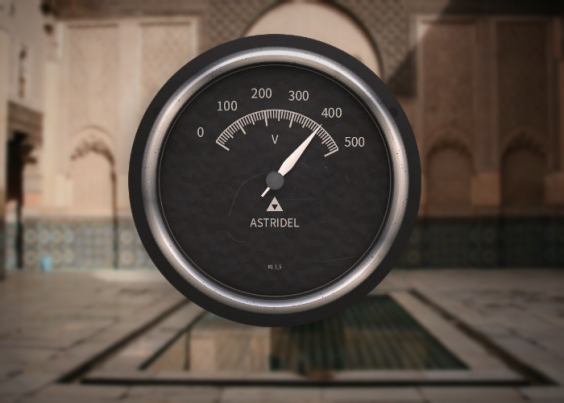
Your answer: 400 V
